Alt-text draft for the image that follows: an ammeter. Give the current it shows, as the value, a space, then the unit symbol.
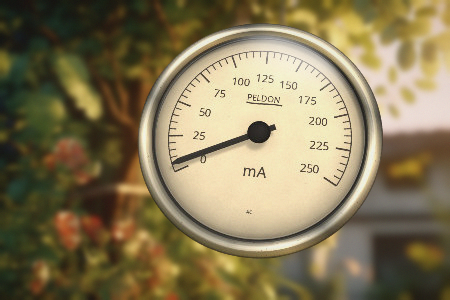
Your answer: 5 mA
